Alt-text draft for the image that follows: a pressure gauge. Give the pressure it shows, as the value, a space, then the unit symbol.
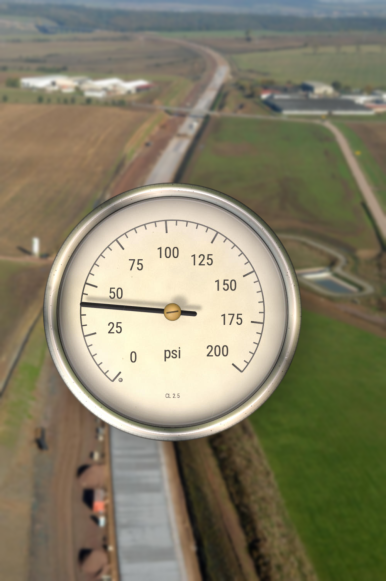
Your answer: 40 psi
